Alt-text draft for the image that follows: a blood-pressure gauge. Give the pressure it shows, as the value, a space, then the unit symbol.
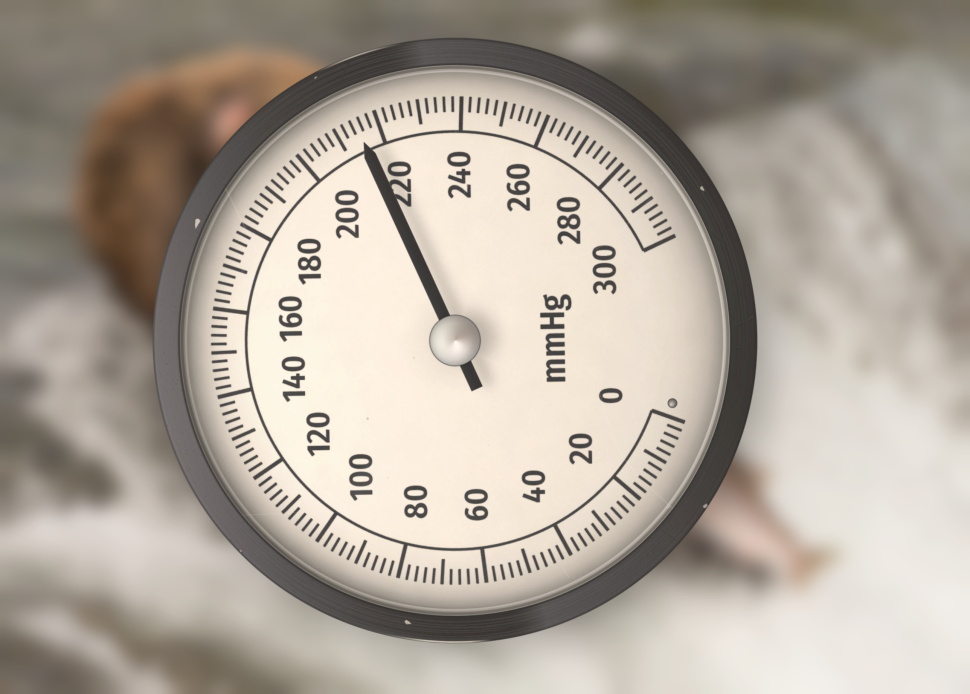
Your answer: 215 mmHg
